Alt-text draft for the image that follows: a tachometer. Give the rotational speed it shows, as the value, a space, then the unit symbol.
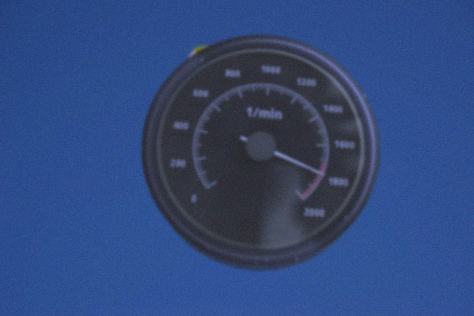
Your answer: 1800 rpm
